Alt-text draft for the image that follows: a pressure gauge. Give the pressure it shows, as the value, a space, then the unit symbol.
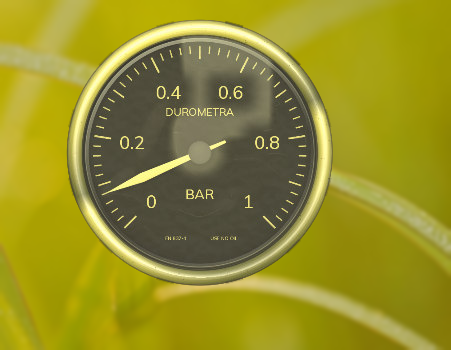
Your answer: 0.08 bar
